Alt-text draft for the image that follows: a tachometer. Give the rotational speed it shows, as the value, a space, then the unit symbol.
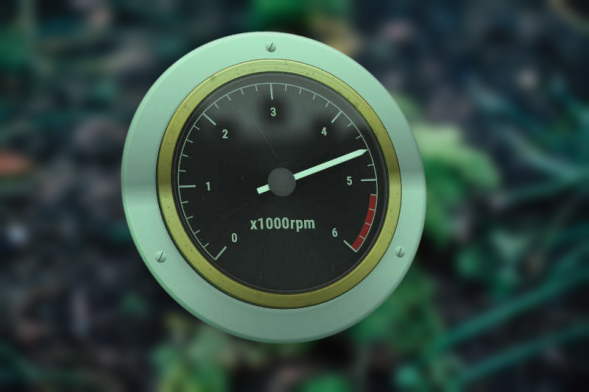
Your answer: 4600 rpm
